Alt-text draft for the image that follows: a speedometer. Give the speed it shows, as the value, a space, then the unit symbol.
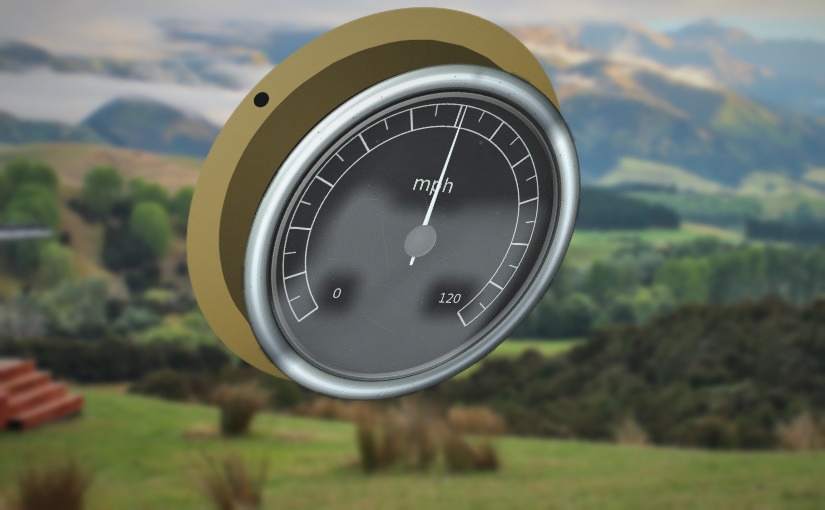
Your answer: 60 mph
